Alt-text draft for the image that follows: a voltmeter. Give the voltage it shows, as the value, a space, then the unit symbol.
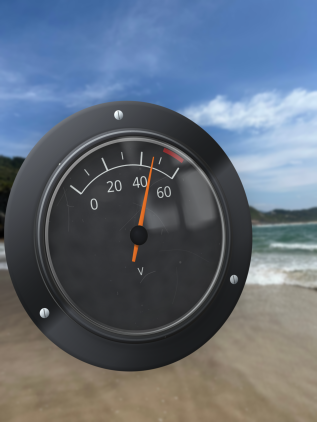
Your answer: 45 V
